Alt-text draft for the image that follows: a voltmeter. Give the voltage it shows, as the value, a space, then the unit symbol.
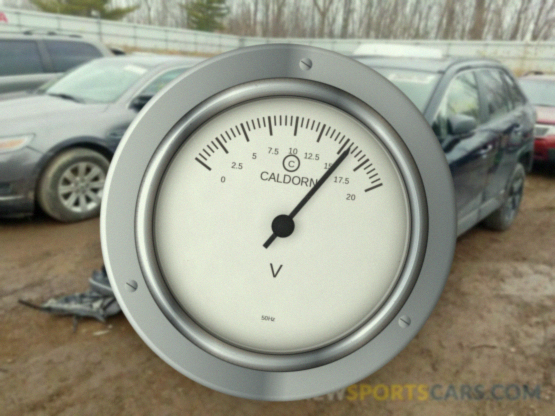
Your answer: 15.5 V
